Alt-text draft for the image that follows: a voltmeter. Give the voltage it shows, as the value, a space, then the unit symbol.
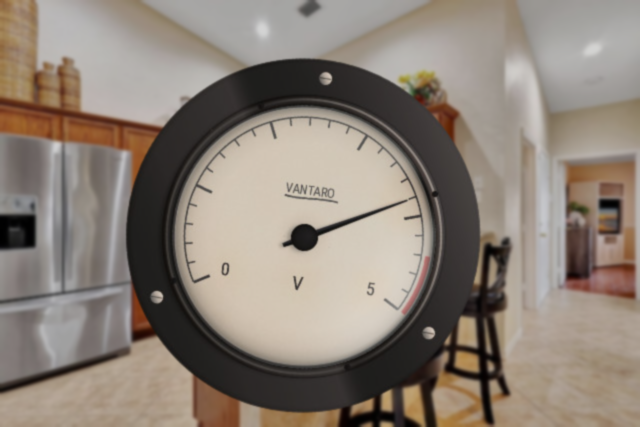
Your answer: 3.8 V
